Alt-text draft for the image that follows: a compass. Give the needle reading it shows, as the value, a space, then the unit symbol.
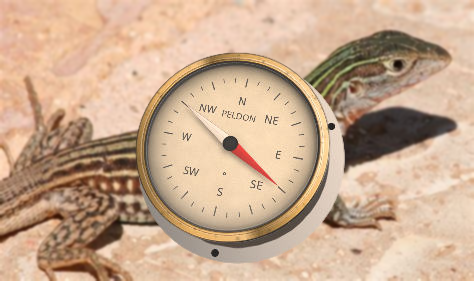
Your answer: 120 °
